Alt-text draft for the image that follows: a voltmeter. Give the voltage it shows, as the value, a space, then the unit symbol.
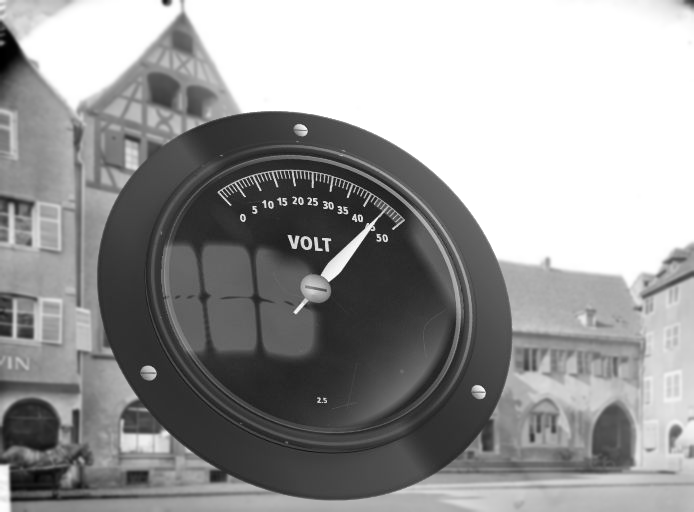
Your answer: 45 V
